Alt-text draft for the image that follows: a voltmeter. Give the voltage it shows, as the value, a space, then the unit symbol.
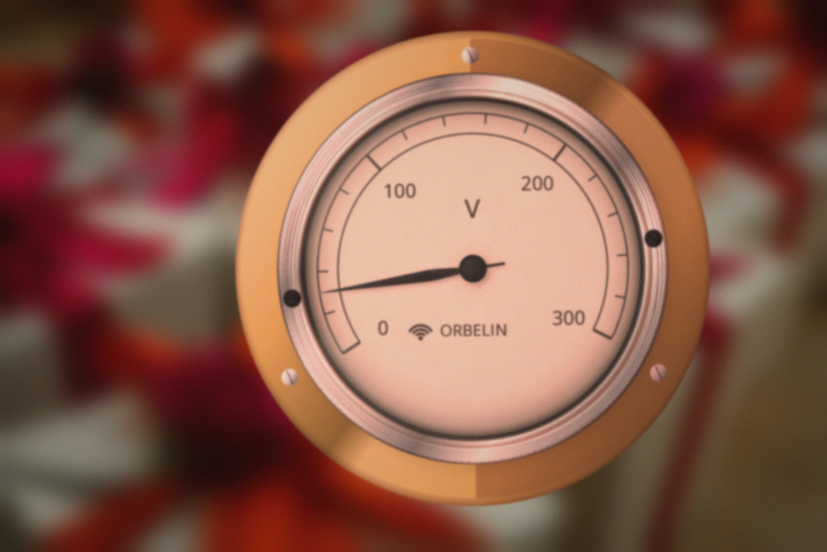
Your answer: 30 V
